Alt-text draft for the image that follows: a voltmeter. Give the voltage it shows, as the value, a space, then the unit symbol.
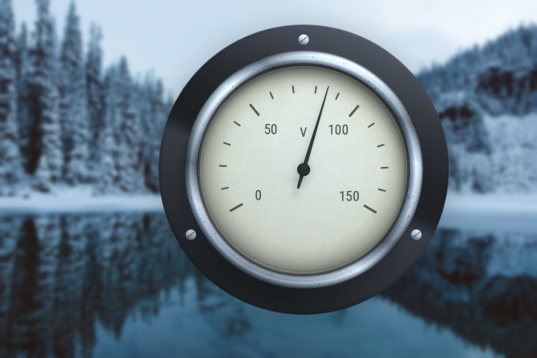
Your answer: 85 V
